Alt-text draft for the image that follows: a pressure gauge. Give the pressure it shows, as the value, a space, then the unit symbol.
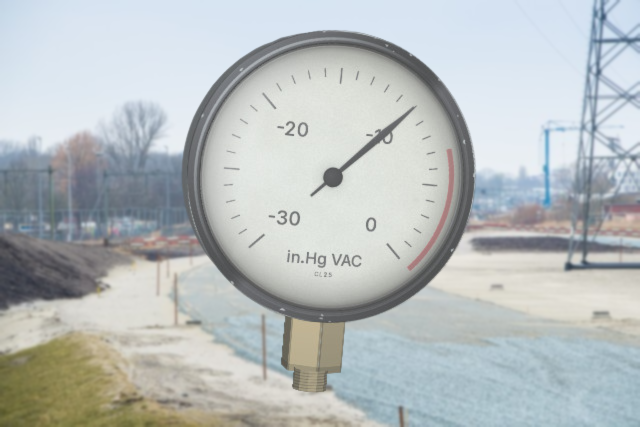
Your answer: -10 inHg
